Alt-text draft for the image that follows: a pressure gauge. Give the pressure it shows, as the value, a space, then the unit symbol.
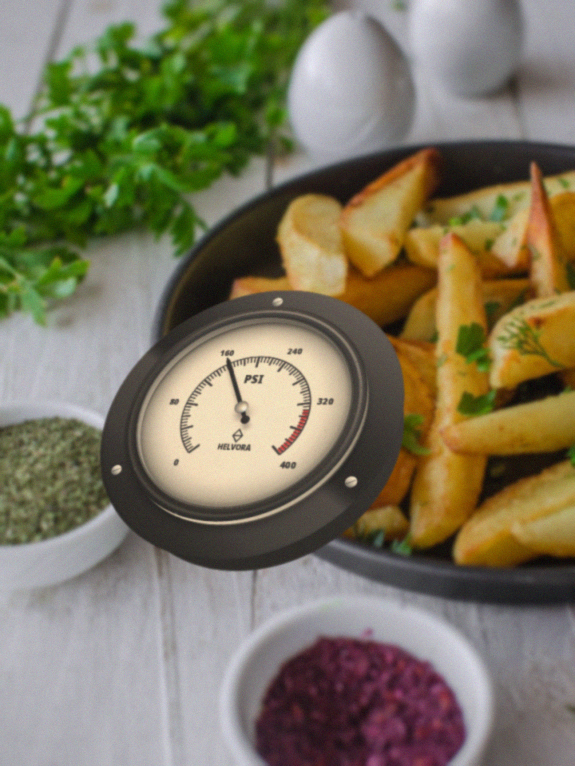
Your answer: 160 psi
